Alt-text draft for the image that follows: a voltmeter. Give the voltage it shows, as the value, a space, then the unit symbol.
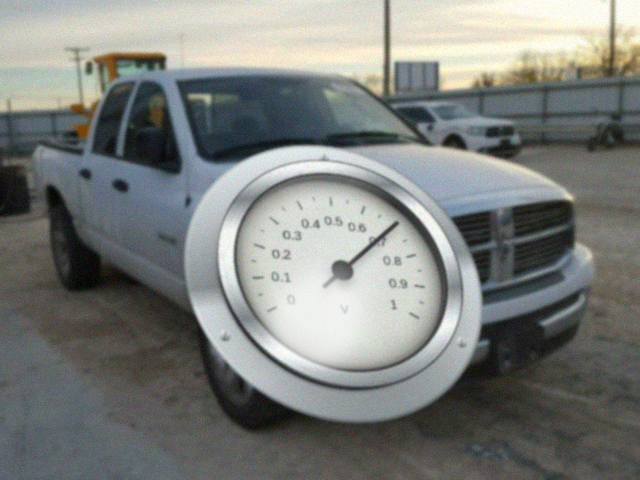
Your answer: 0.7 V
